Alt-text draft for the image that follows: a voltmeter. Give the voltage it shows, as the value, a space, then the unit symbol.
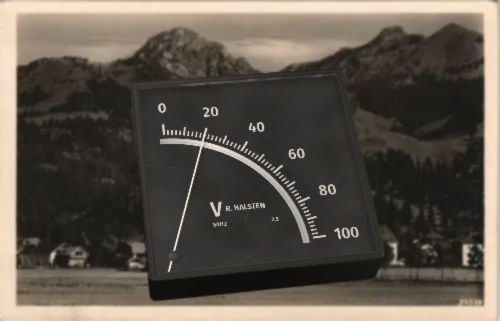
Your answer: 20 V
